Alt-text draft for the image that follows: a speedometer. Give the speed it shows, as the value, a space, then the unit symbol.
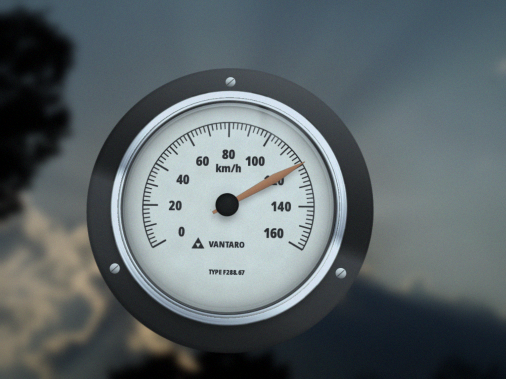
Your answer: 120 km/h
